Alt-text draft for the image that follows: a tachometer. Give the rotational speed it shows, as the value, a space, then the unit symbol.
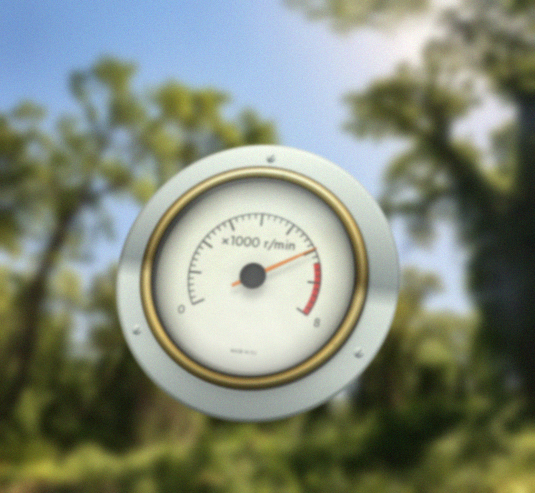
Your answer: 6000 rpm
